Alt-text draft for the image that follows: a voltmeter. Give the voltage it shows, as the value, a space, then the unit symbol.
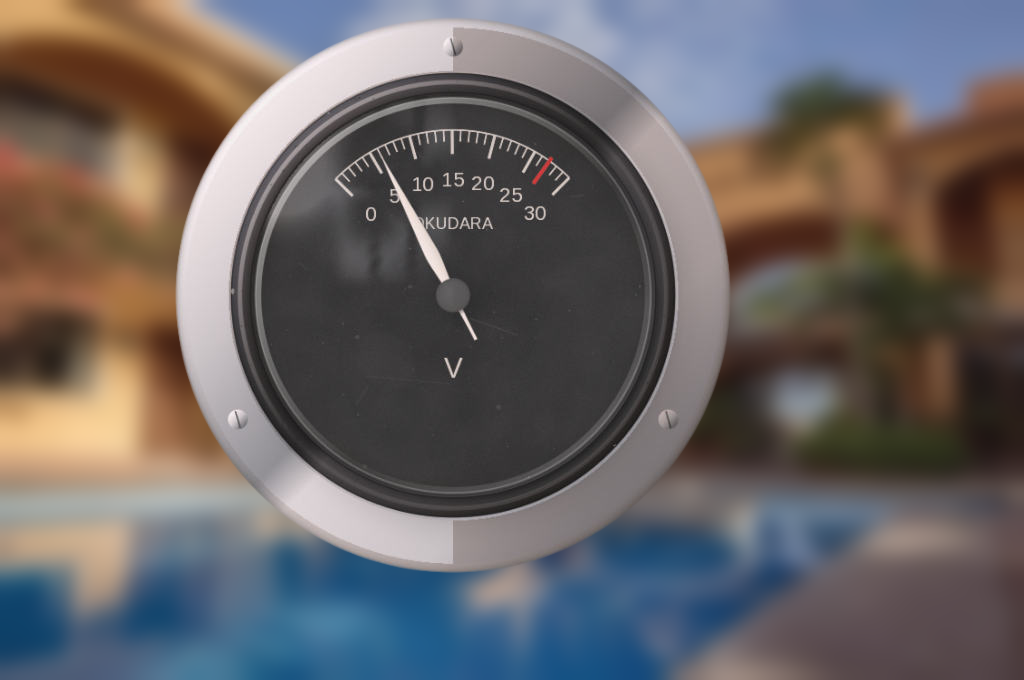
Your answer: 6 V
